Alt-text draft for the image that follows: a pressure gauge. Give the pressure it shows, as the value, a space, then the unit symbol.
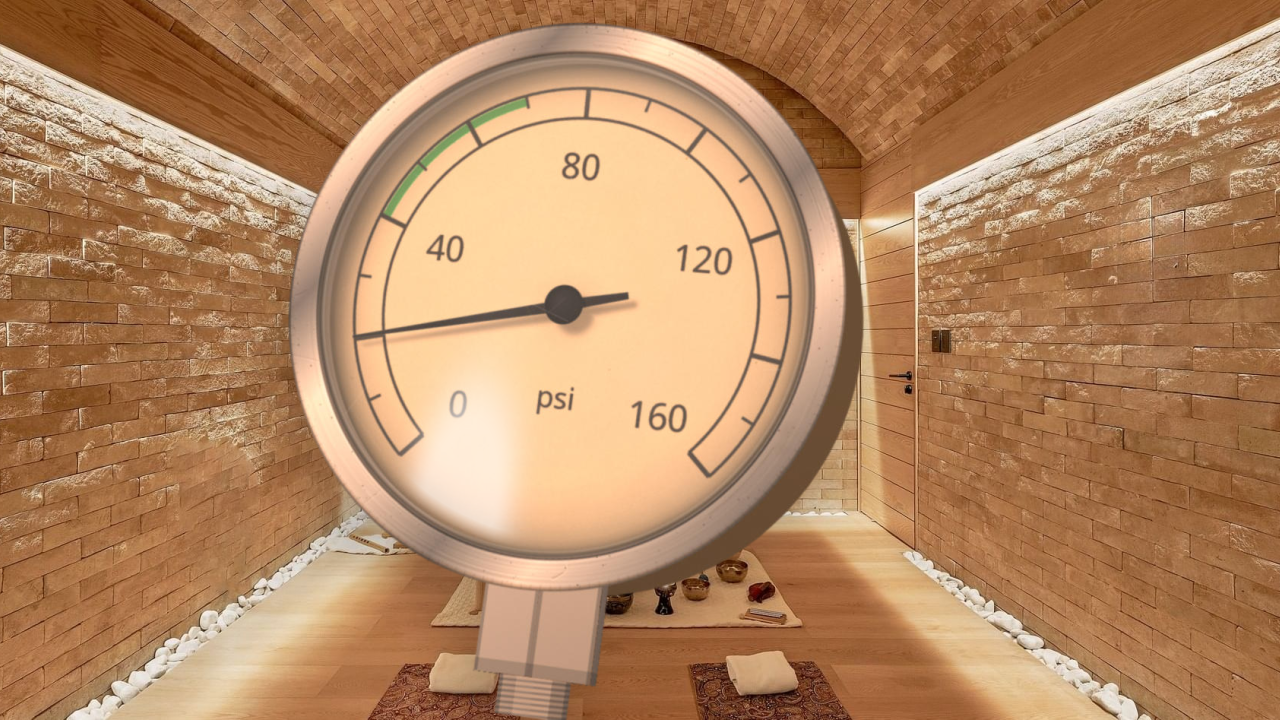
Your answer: 20 psi
